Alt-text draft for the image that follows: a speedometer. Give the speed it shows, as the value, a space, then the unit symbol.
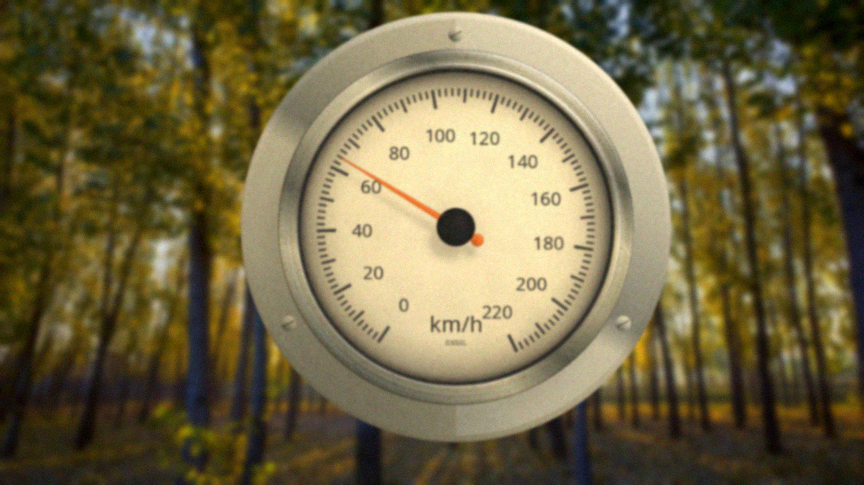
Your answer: 64 km/h
